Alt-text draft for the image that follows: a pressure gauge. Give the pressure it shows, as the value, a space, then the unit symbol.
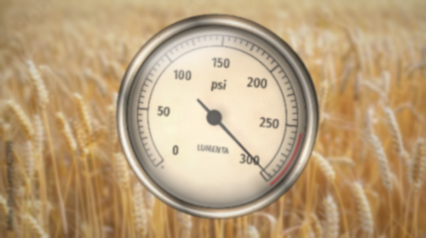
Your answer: 295 psi
